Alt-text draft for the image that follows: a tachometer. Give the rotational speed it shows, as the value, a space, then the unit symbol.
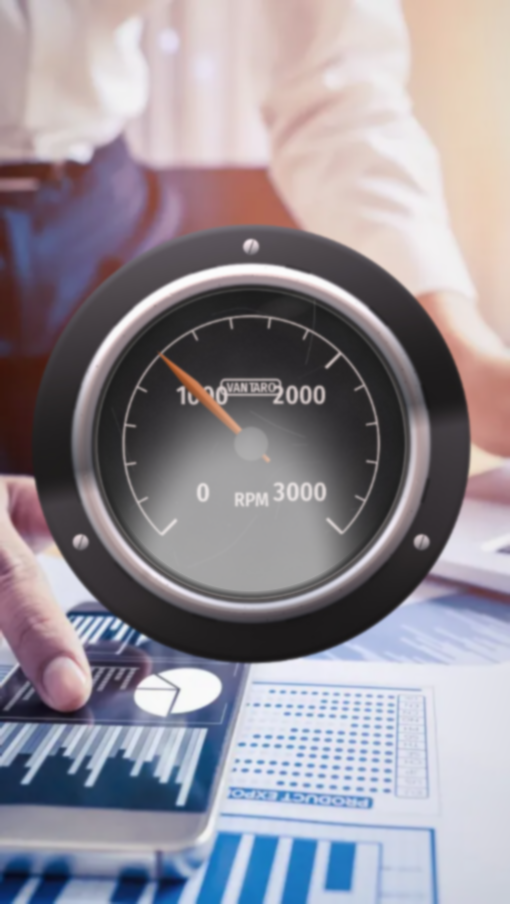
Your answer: 1000 rpm
